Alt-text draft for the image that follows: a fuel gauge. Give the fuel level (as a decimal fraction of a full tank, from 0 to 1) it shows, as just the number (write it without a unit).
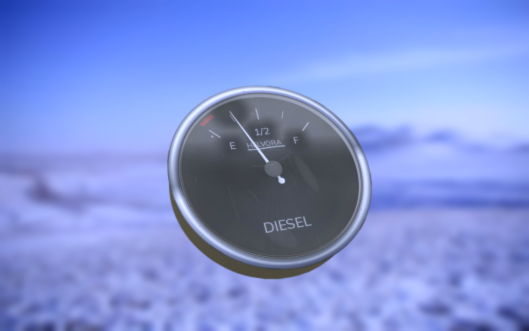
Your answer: 0.25
